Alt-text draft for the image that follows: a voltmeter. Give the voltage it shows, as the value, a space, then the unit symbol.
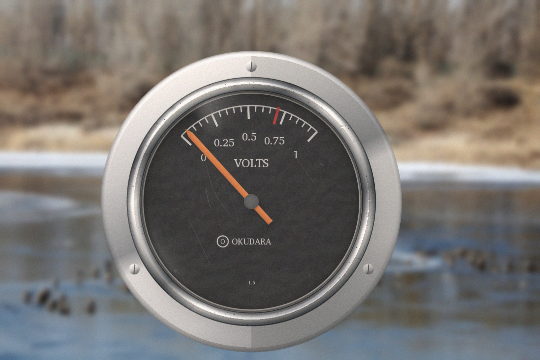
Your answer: 0.05 V
